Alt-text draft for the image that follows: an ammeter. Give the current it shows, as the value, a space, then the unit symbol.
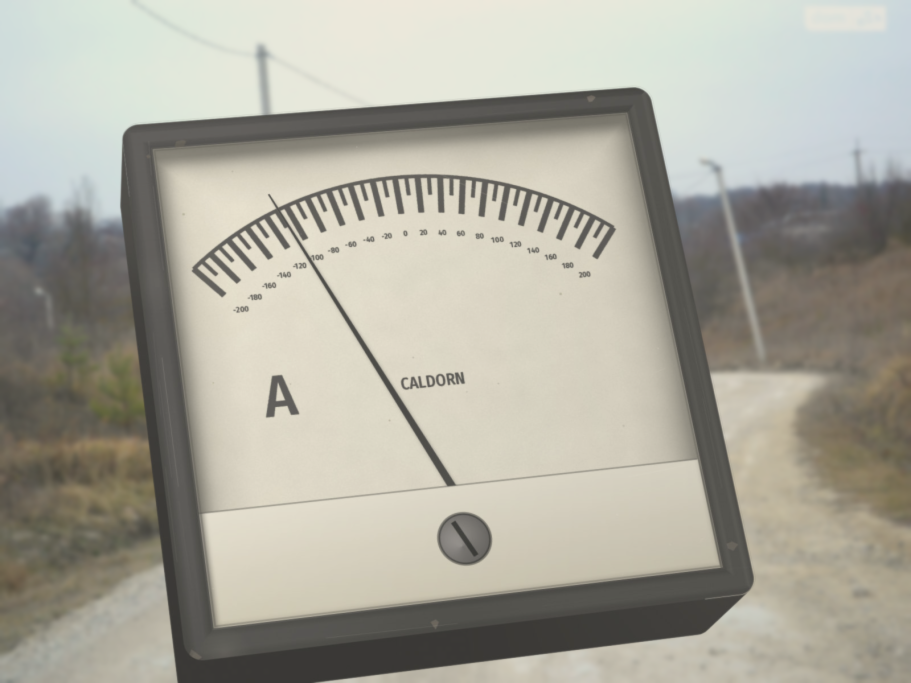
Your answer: -110 A
